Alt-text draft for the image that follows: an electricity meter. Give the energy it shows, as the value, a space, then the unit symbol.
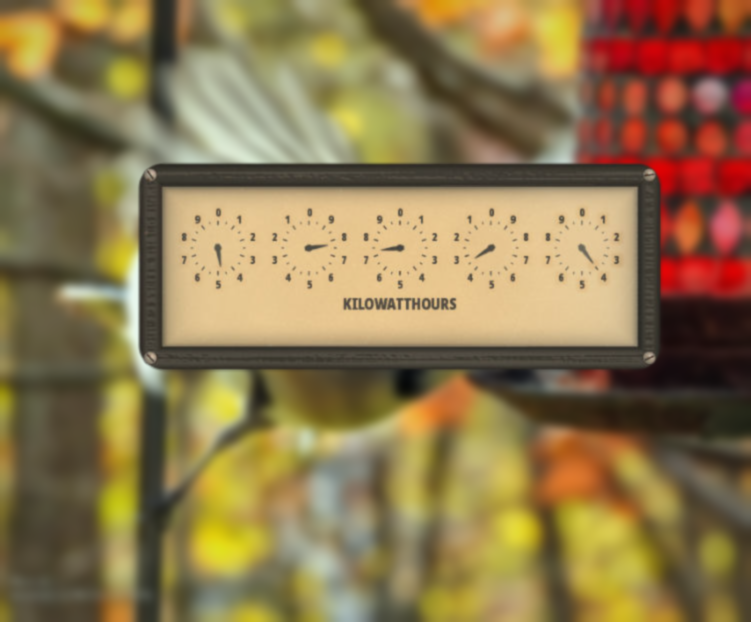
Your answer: 47734 kWh
